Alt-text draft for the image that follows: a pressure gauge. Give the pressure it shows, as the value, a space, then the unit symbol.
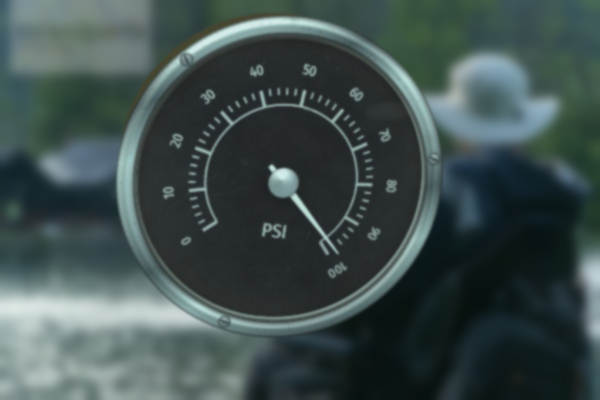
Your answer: 98 psi
